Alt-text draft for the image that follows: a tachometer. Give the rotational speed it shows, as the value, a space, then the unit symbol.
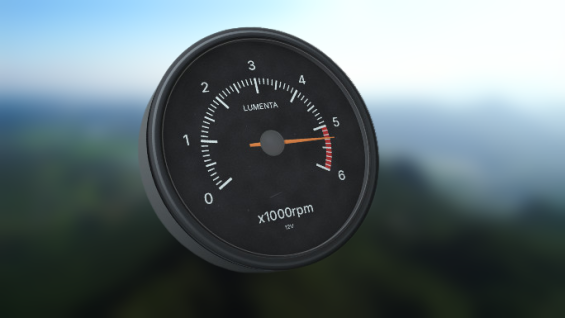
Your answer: 5300 rpm
